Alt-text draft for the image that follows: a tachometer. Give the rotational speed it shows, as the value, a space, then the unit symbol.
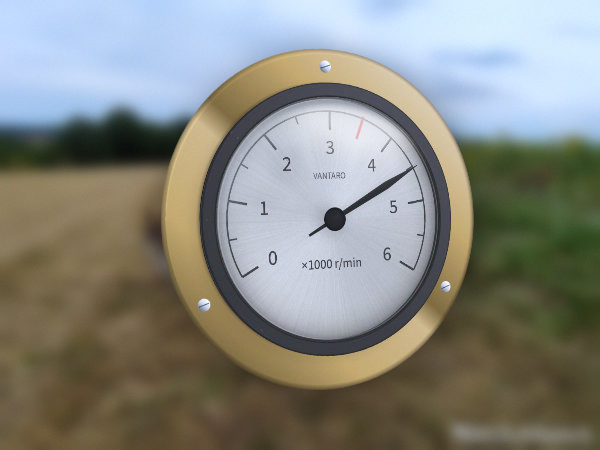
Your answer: 4500 rpm
